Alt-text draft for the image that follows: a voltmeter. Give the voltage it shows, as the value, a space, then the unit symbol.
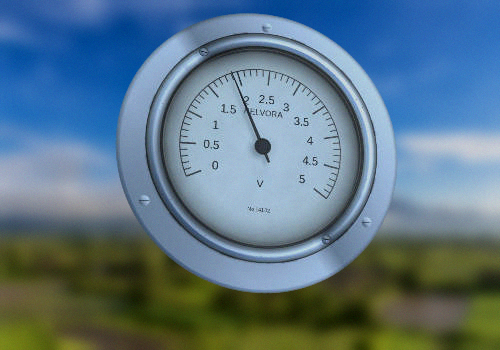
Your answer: 1.9 V
